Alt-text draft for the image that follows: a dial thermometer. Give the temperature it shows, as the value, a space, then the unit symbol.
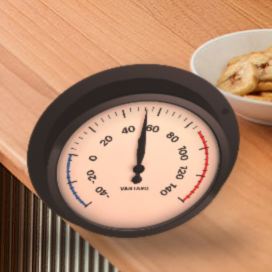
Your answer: 52 °F
